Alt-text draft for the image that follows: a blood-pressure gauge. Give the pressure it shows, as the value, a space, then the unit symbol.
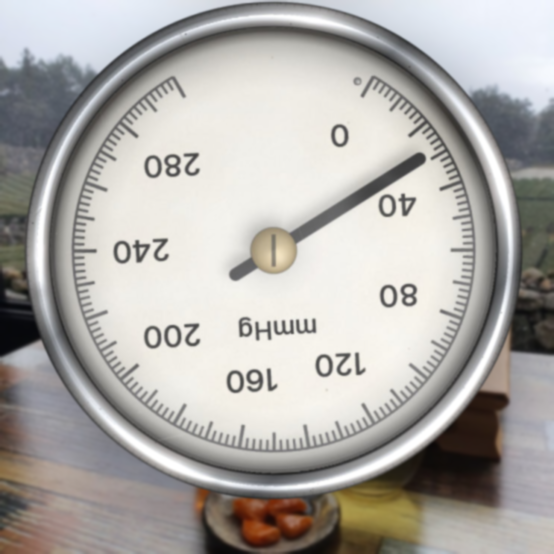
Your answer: 28 mmHg
